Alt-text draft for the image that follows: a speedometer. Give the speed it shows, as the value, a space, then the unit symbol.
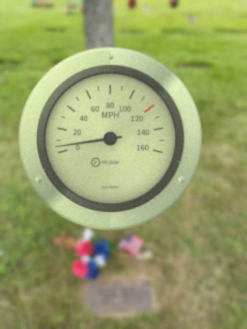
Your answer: 5 mph
